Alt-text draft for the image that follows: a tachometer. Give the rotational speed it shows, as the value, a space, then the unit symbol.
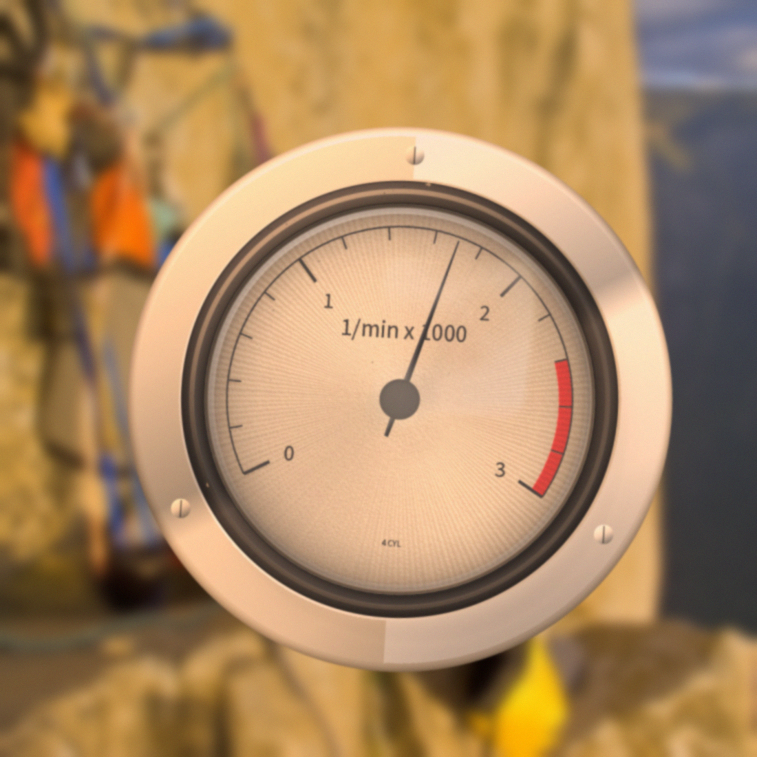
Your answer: 1700 rpm
